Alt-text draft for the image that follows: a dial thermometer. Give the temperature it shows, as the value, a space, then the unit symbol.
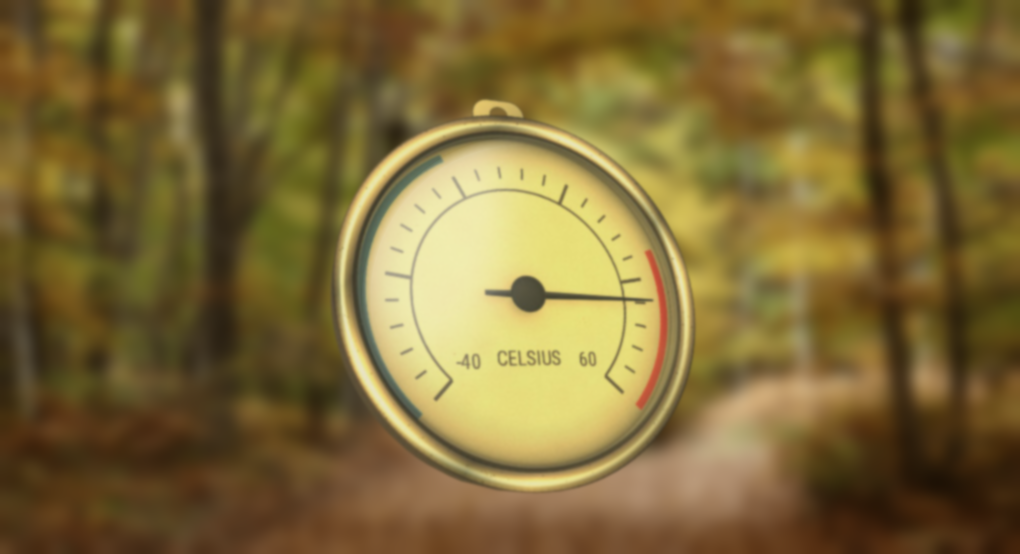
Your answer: 44 °C
